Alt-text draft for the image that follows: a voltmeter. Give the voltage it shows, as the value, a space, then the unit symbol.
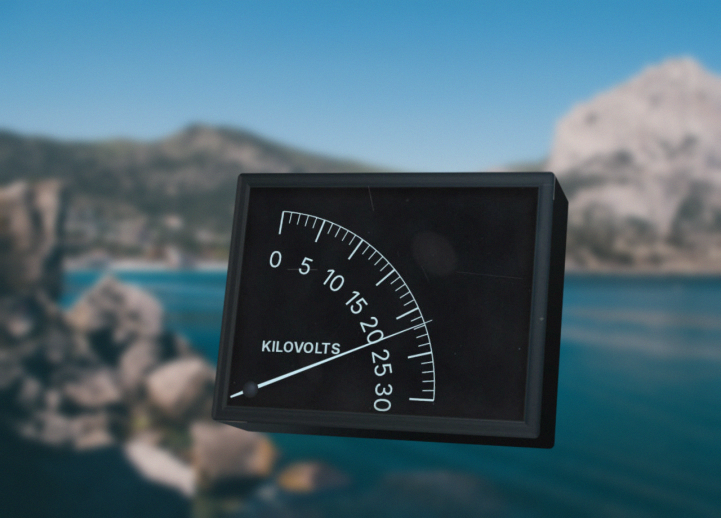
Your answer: 22 kV
